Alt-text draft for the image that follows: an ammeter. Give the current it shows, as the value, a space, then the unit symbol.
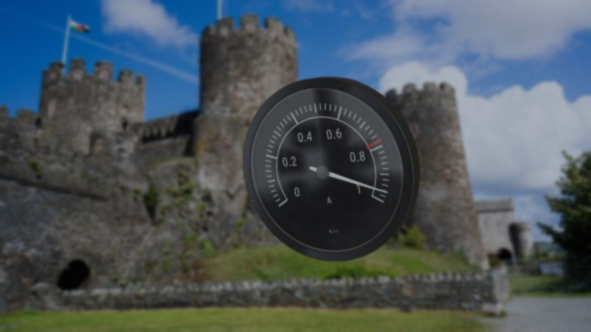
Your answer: 0.96 A
